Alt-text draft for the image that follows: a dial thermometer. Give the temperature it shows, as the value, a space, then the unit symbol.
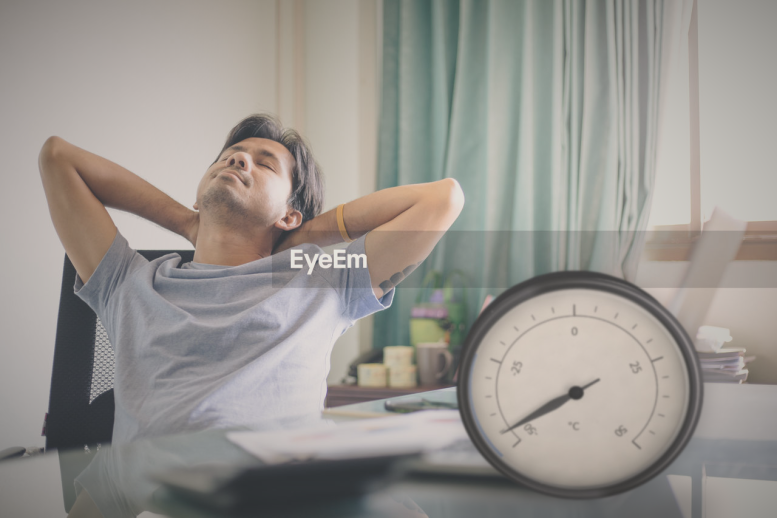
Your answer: -45 °C
